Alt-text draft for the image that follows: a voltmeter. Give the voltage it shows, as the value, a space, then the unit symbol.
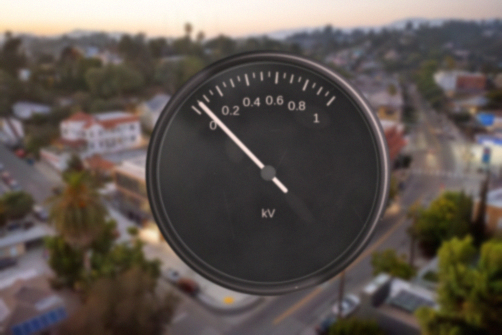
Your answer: 0.05 kV
